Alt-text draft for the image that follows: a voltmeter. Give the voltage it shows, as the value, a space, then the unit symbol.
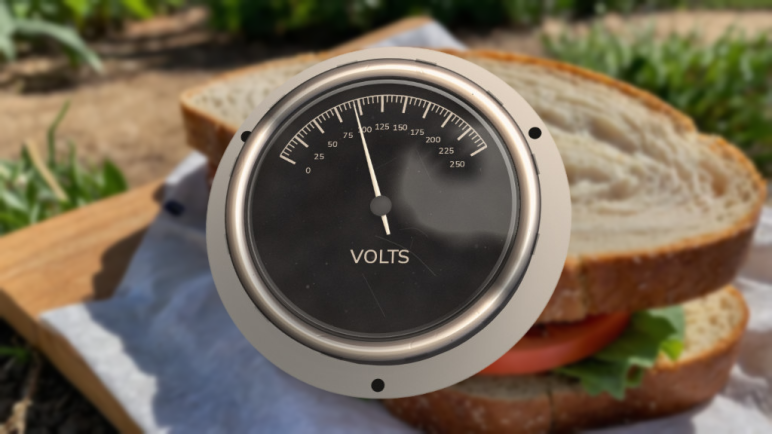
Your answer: 95 V
